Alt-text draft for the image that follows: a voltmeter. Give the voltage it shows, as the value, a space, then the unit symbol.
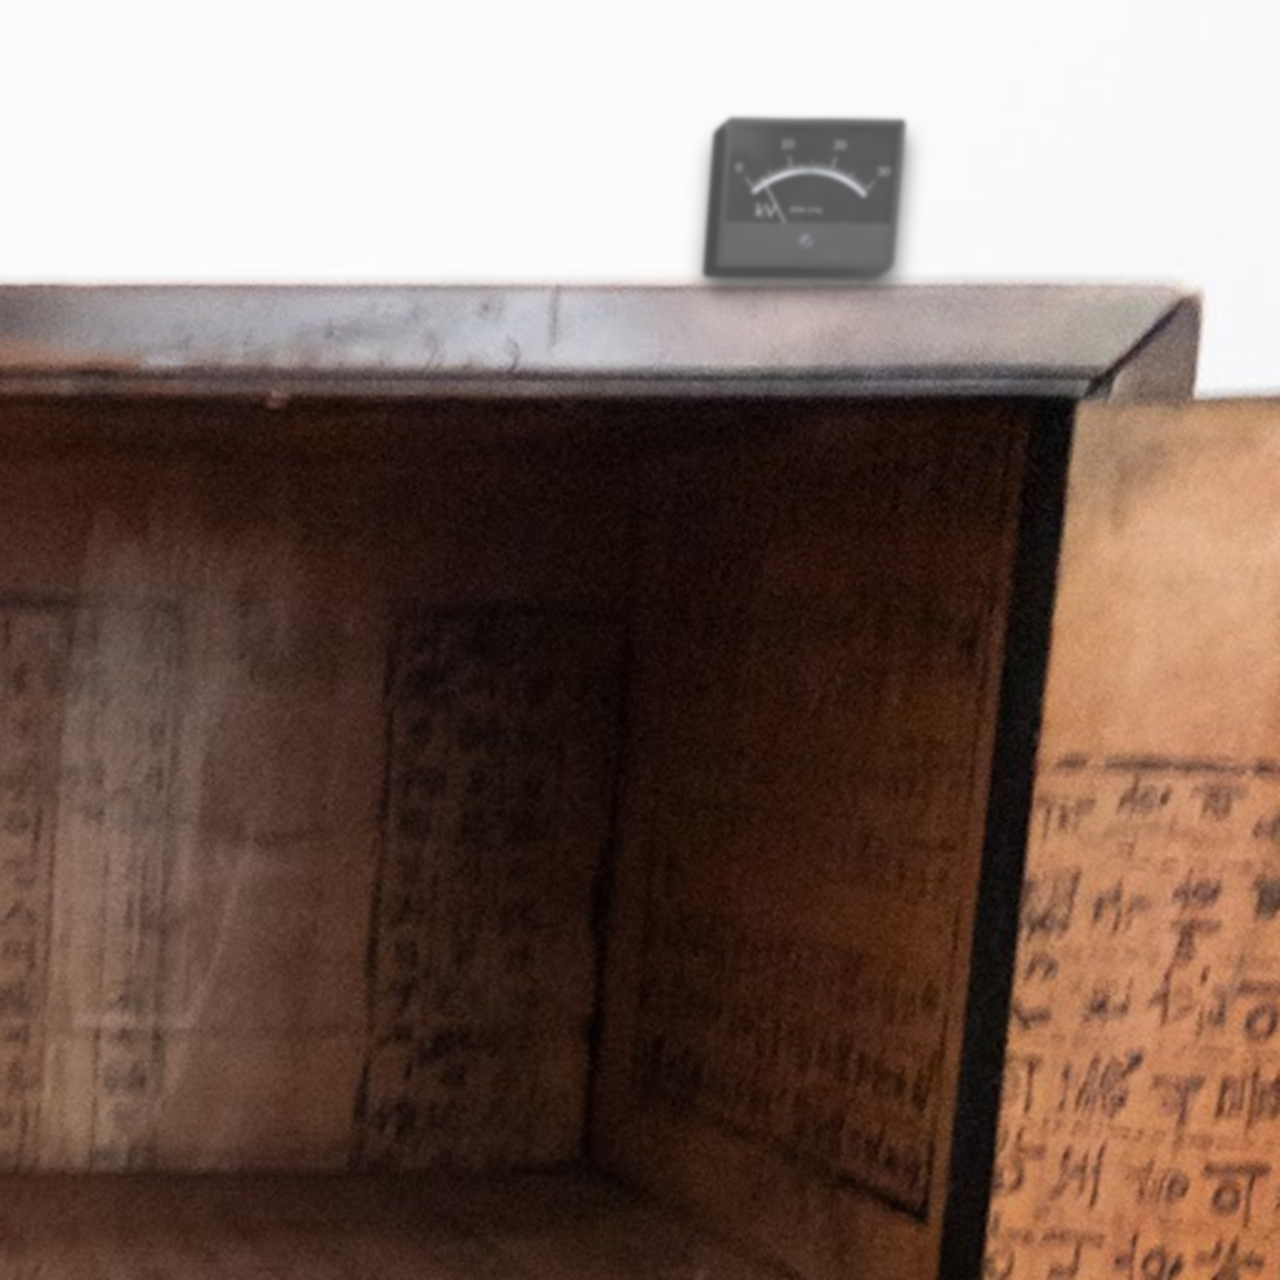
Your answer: 2.5 kV
